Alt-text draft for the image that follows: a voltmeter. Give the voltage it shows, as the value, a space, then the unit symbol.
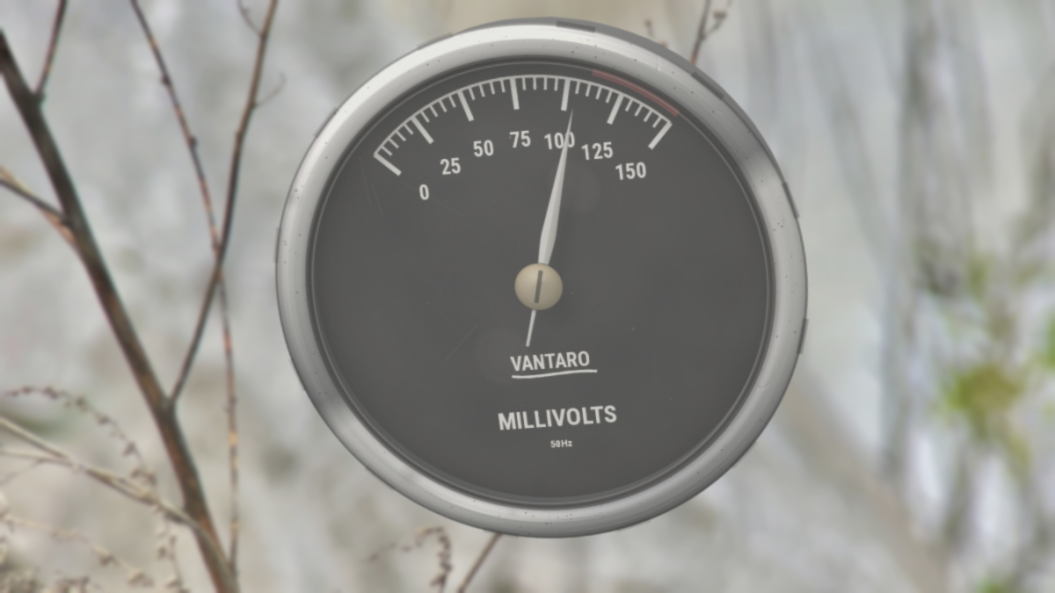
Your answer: 105 mV
